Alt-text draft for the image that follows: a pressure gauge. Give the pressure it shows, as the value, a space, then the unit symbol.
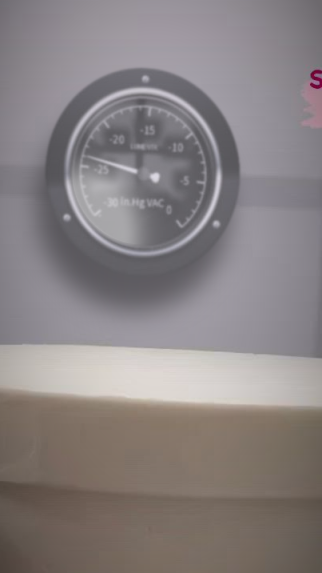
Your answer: -24 inHg
